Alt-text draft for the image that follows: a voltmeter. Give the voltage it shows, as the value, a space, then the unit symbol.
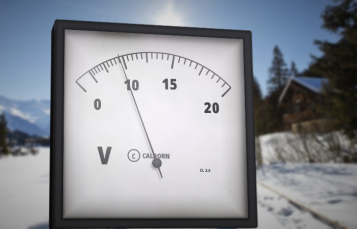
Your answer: 9.5 V
